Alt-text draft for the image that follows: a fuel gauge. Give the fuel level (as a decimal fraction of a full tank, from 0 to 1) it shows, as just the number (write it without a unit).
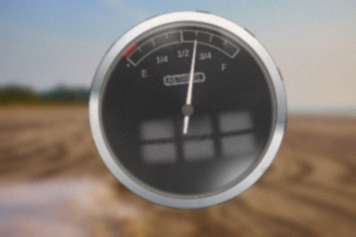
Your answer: 0.625
